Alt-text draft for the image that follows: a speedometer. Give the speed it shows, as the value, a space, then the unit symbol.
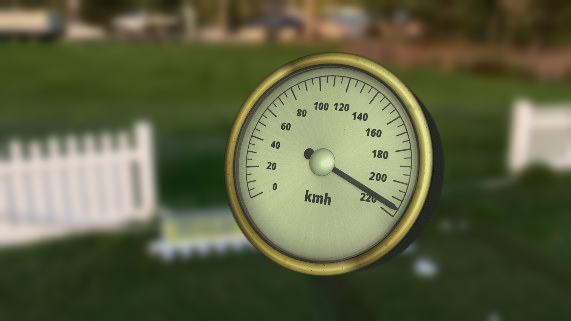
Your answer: 215 km/h
